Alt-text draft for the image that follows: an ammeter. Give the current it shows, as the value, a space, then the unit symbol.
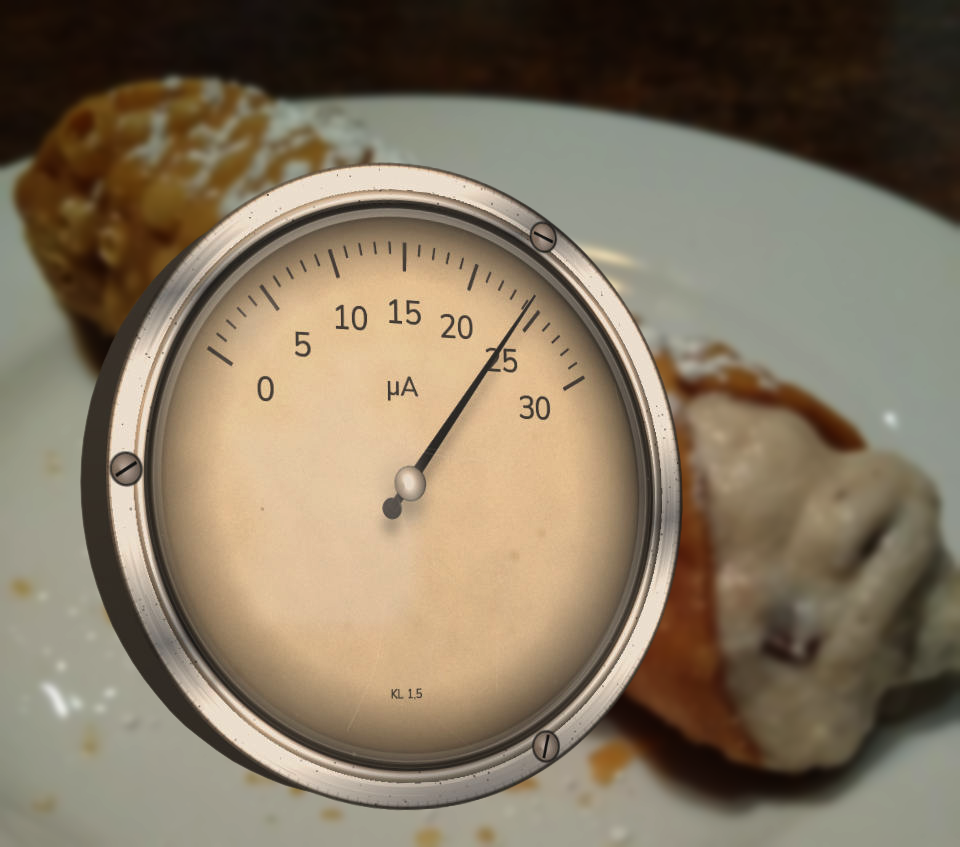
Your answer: 24 µA
